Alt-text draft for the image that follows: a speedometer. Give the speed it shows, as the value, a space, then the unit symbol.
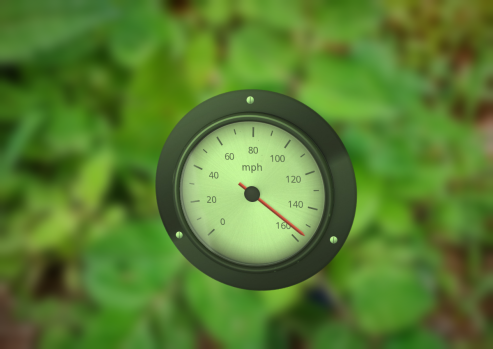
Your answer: 155 mph
